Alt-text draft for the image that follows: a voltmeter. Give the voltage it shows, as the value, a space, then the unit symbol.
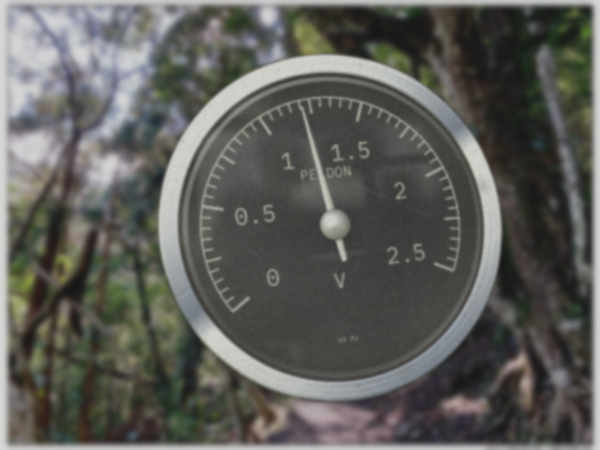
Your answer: 1.2 V
